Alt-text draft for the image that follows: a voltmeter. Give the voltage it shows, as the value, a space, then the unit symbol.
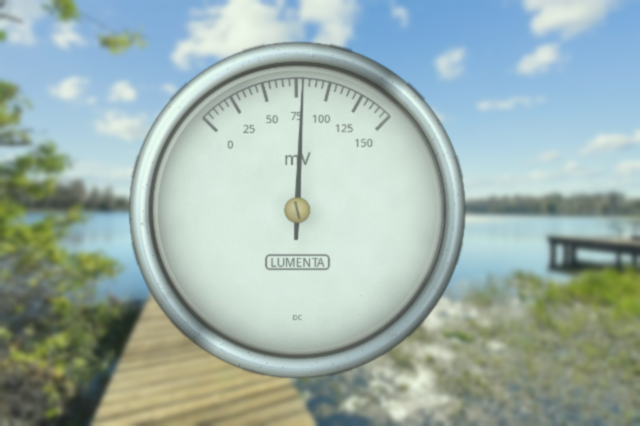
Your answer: 80 mV
